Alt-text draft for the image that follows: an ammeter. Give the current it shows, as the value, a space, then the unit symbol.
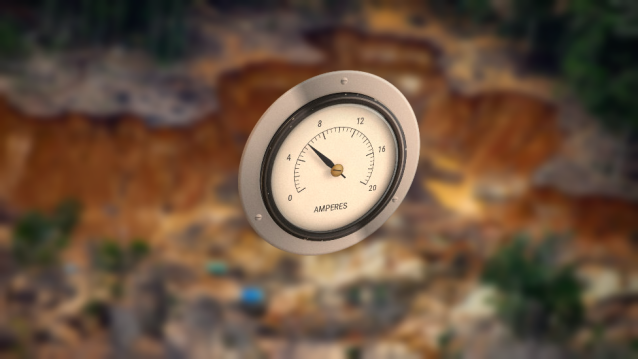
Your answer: 6 A
